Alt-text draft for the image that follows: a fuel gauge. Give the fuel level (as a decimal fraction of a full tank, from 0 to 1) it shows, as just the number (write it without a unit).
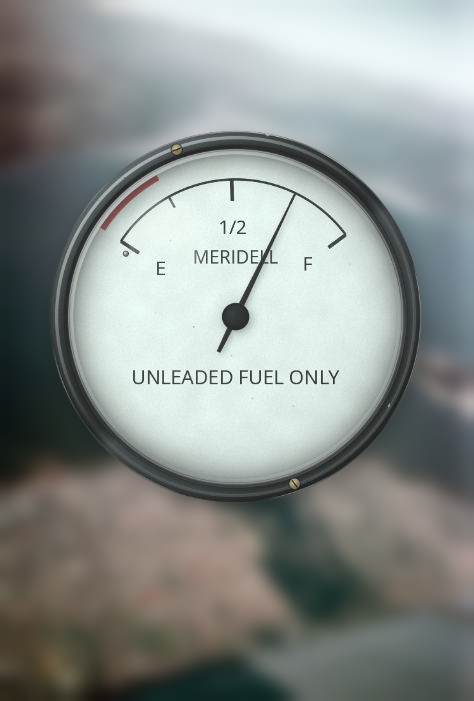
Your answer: 0.75
